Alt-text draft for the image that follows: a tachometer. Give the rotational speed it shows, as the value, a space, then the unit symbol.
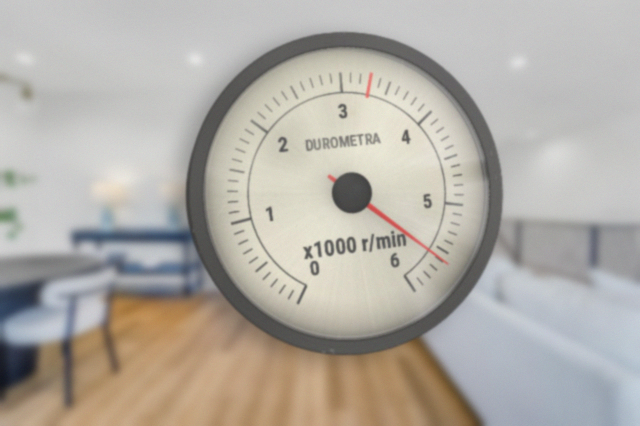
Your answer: 5600 rpm
